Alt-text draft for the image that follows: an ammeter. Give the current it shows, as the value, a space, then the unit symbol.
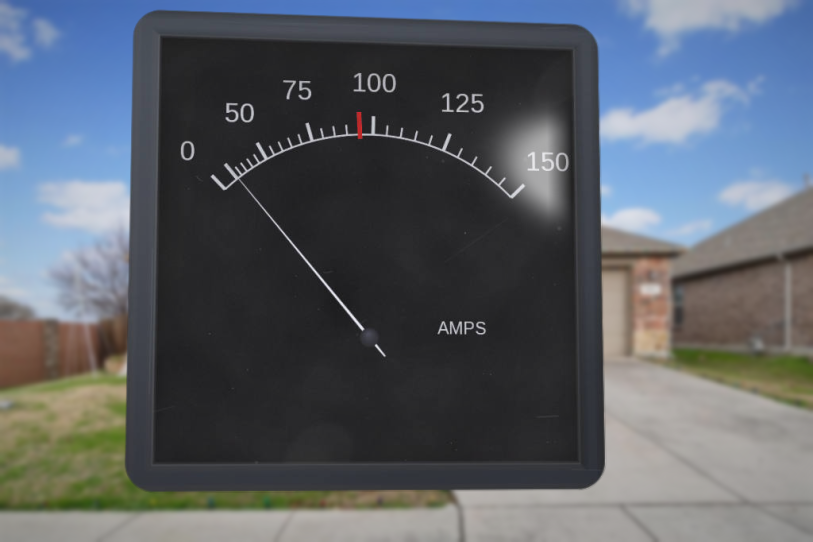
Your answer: 25 A
